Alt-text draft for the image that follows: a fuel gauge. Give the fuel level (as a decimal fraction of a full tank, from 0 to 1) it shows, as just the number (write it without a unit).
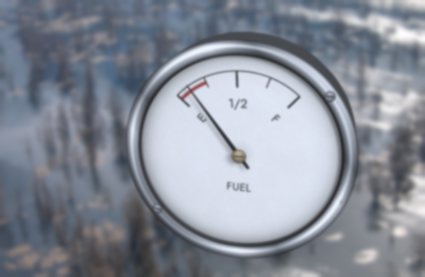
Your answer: 0.125
